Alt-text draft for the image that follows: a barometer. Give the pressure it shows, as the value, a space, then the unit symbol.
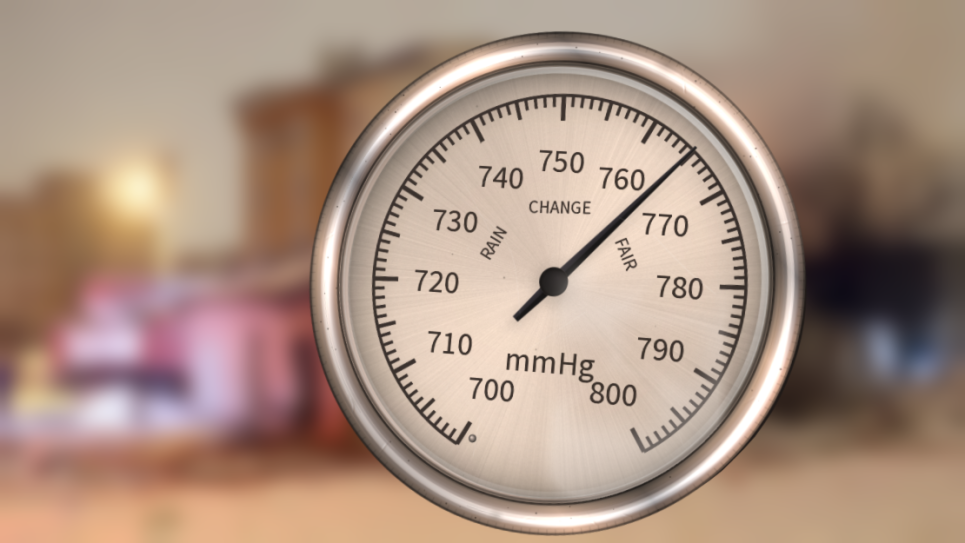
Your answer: 765 mmHg
